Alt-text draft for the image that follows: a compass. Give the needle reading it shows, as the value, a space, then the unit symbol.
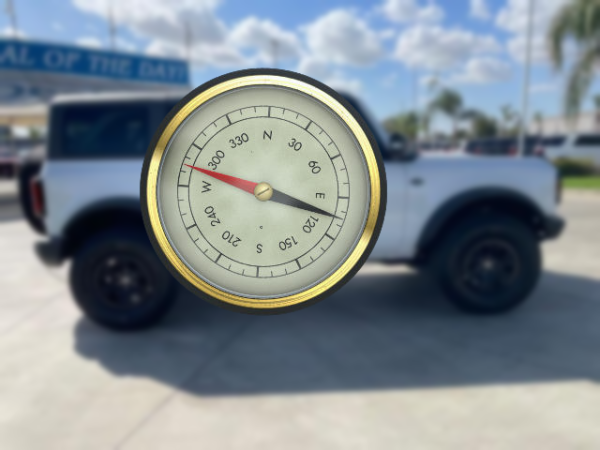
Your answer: 285 °
